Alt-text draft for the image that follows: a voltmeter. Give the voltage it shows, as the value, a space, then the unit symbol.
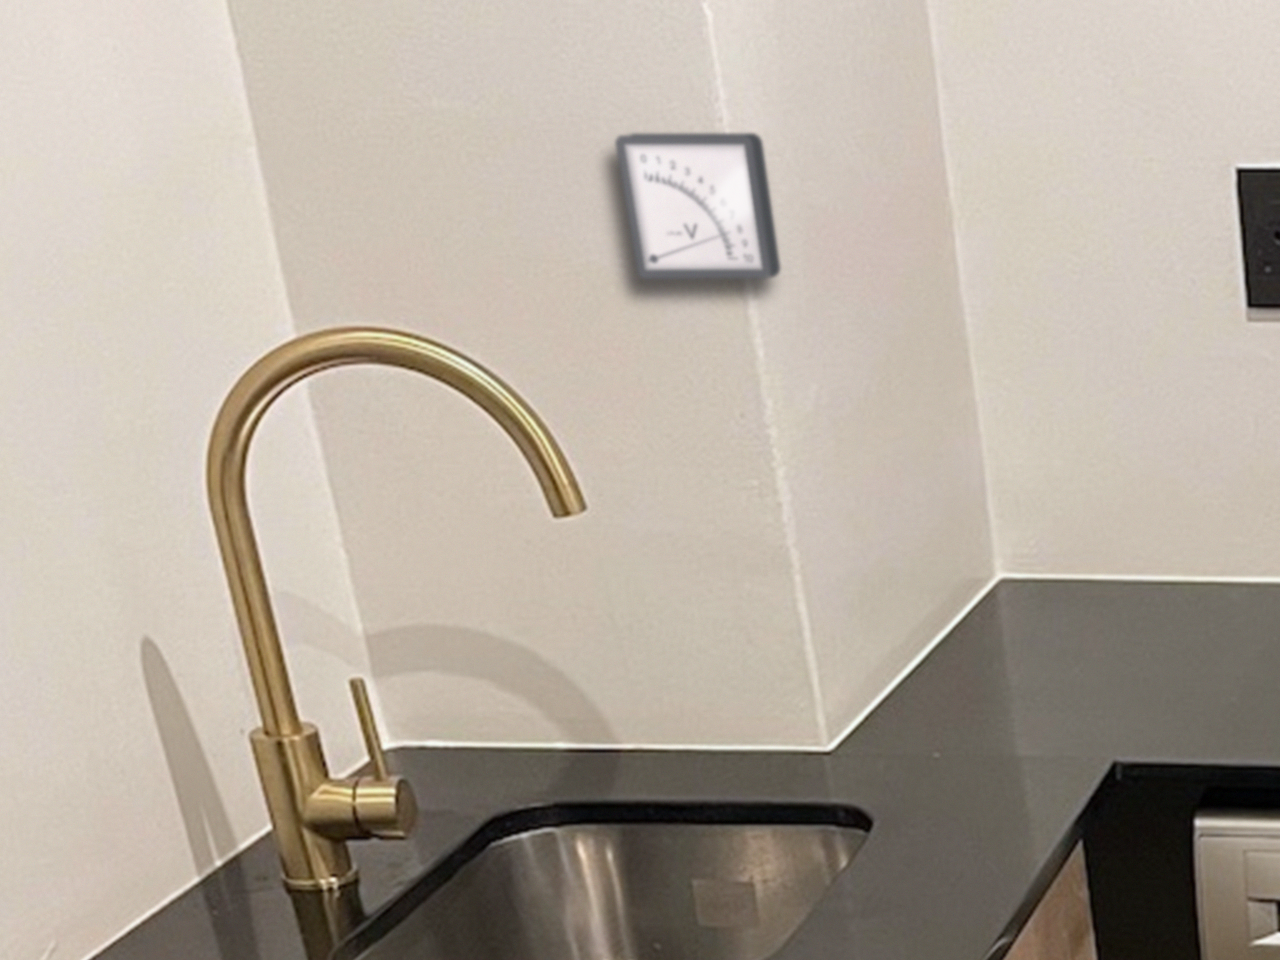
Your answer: 8 V
